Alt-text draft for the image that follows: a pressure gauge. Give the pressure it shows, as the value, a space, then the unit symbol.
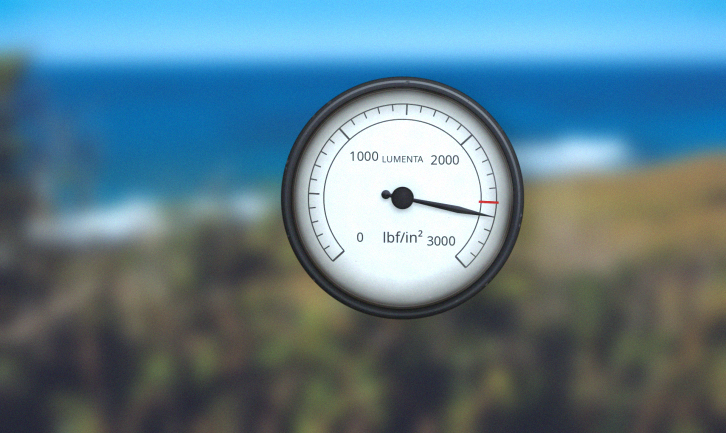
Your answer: 2600 psi
